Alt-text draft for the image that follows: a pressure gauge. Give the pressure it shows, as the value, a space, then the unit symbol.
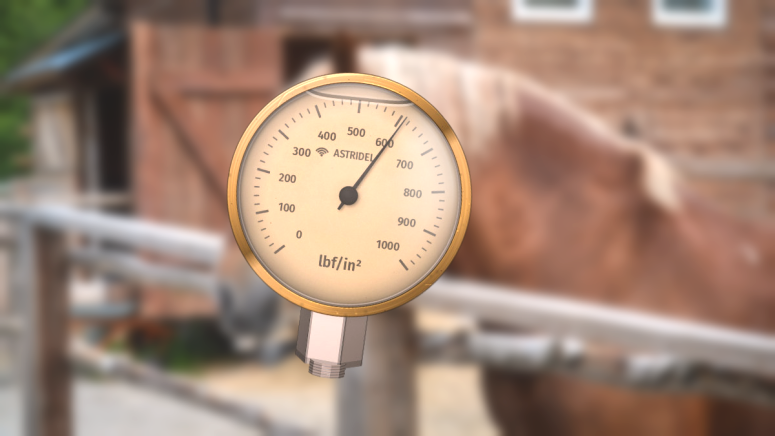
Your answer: 610 psi
